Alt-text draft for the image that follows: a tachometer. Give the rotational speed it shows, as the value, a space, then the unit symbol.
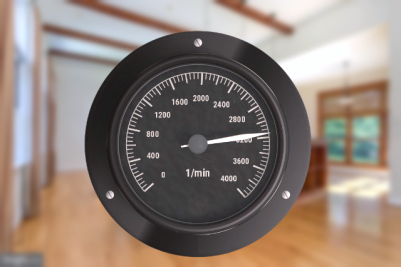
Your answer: 3150 rpm
